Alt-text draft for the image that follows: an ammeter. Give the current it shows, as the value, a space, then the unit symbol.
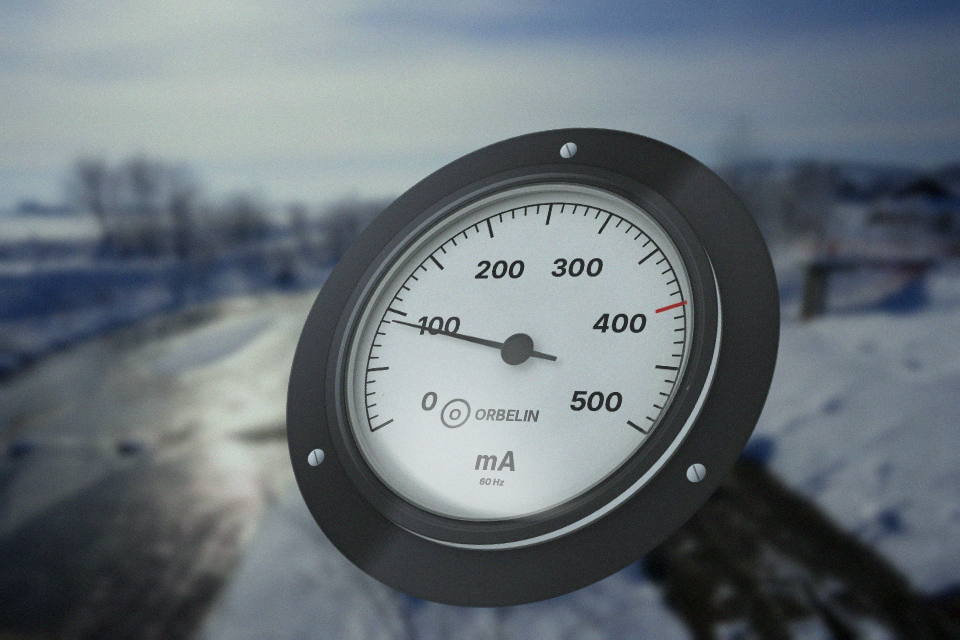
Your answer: 90 mA
